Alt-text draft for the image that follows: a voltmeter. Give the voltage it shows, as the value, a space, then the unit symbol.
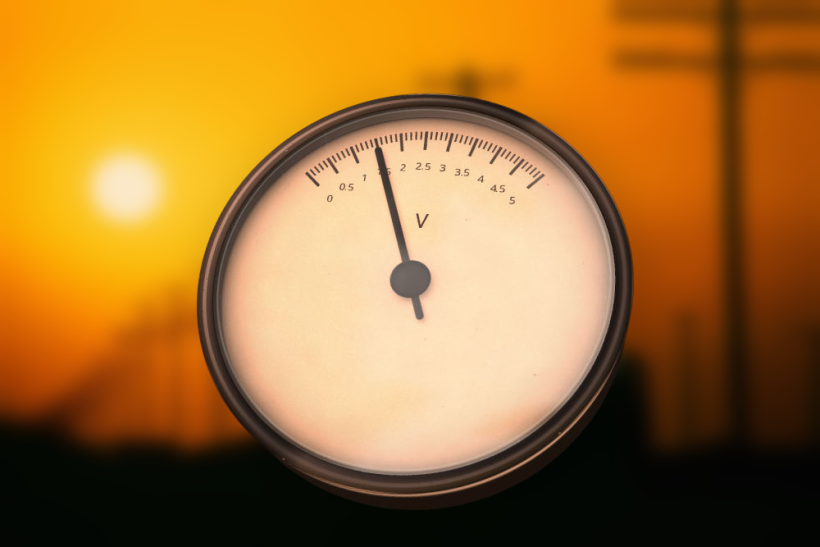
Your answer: 1.5 V
